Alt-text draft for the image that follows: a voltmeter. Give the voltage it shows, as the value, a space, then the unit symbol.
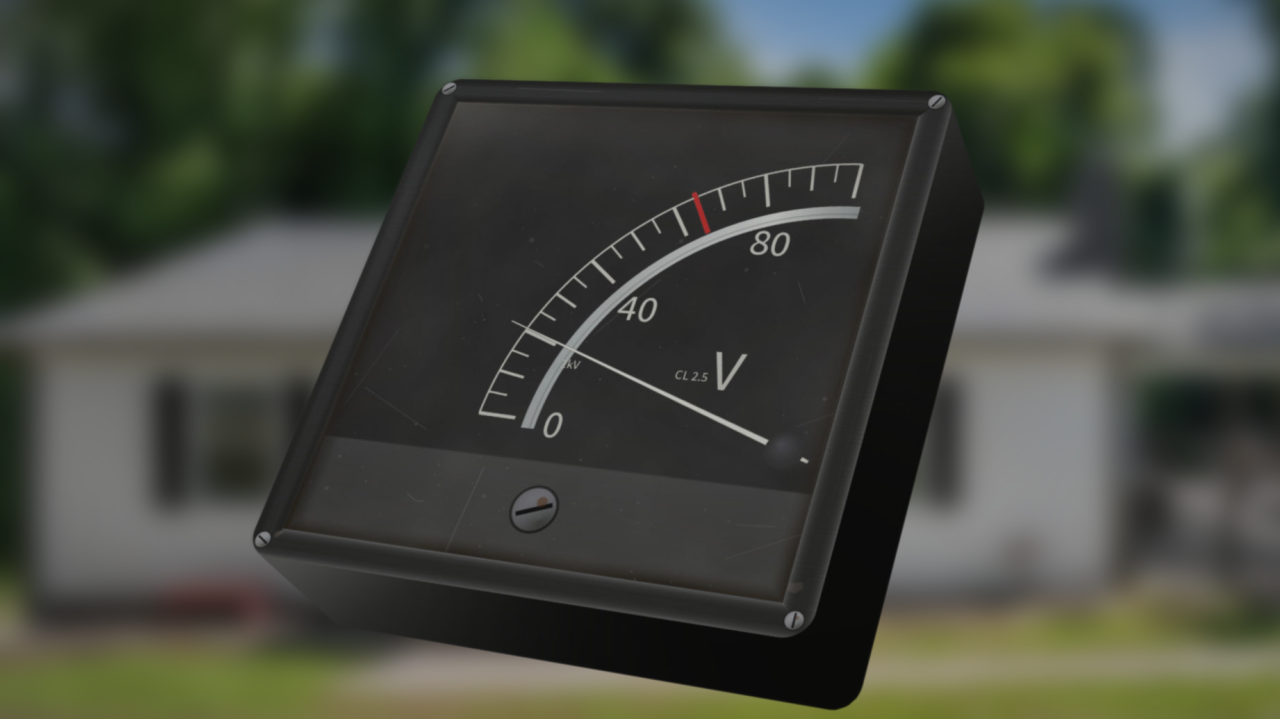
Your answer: 20 V
